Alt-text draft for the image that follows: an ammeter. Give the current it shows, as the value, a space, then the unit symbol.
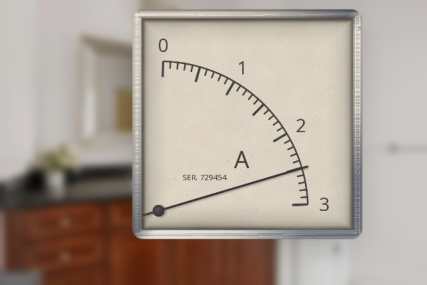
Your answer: 2.5 A
